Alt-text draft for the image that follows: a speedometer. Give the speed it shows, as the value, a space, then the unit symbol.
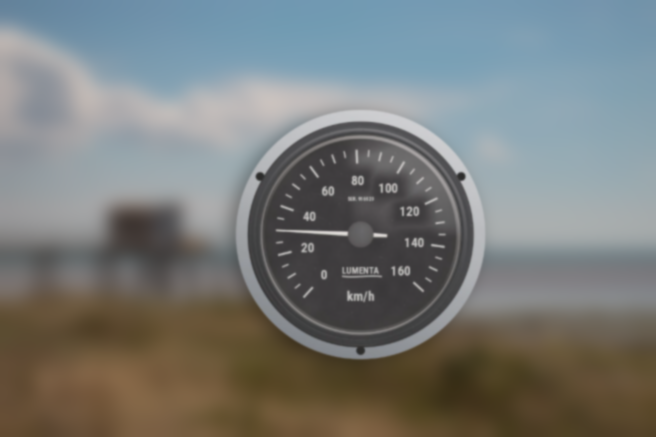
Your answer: 30 km/h
